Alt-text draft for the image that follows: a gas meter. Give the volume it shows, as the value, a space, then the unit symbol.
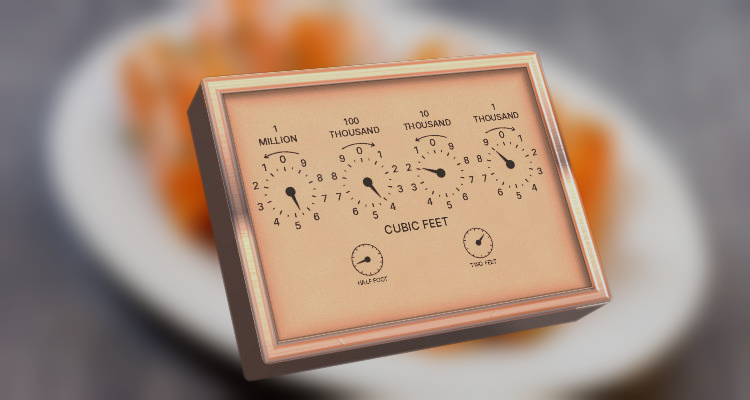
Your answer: 541900 ft³
